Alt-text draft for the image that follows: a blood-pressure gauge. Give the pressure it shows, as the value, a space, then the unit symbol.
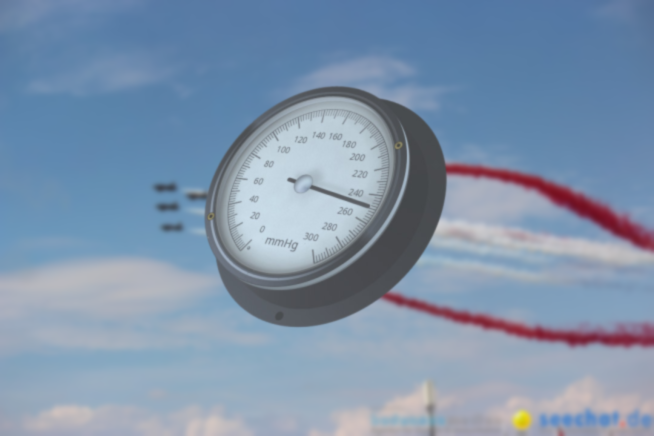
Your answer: 250 mmHg
